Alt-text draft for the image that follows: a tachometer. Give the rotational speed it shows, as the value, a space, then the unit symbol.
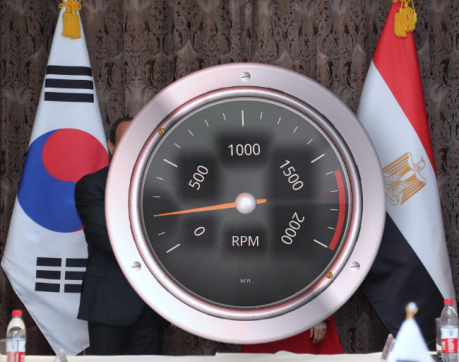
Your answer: 200 rpm
